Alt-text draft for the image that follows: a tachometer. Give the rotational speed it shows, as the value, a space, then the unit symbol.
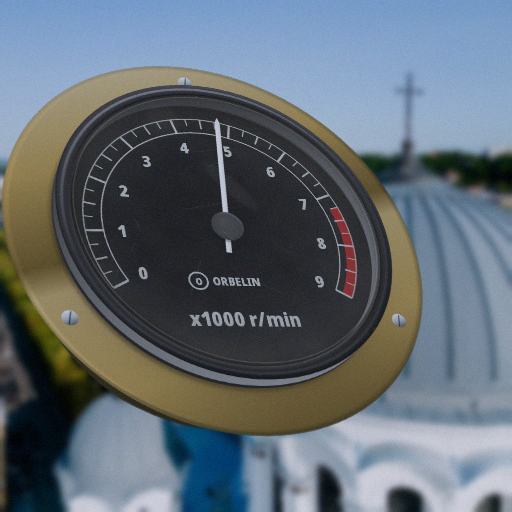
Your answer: 4750 rpm
